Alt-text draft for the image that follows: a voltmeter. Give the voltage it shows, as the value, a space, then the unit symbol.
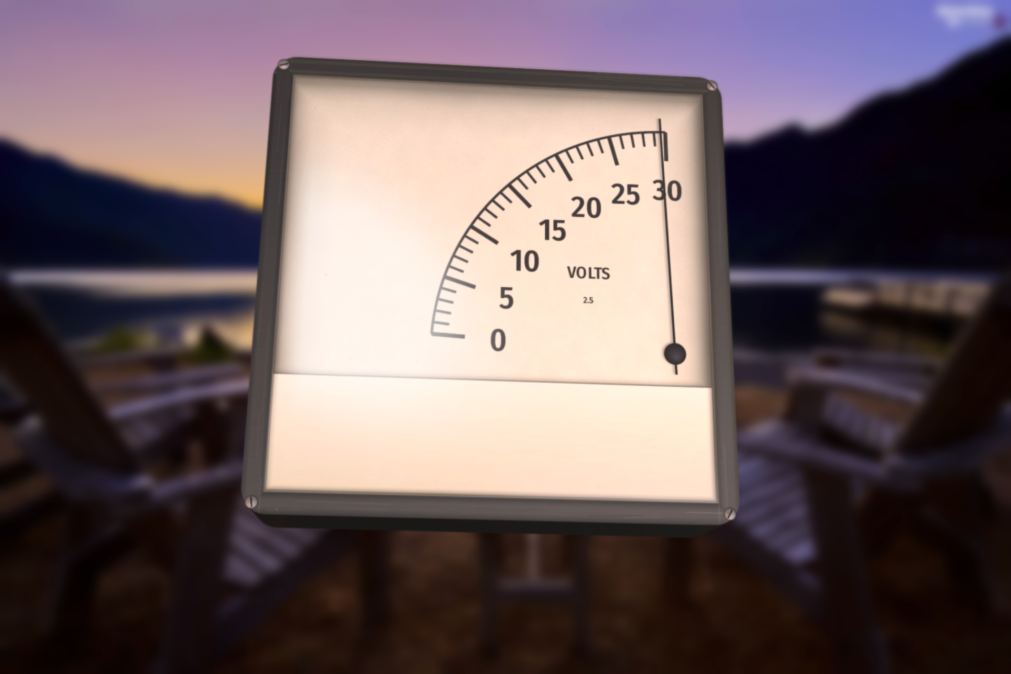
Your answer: 29.5 V
